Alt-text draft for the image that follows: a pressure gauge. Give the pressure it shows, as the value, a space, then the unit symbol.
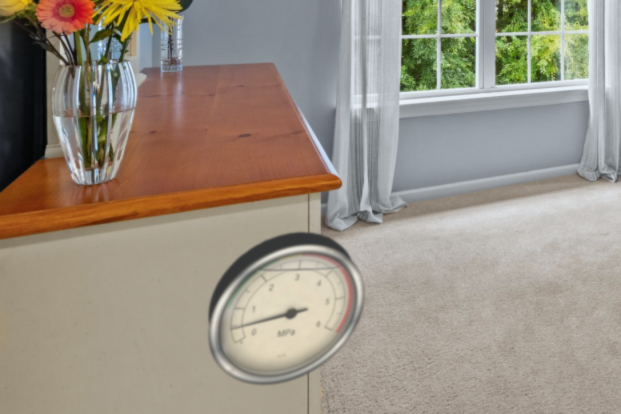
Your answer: 0.5 MPa
